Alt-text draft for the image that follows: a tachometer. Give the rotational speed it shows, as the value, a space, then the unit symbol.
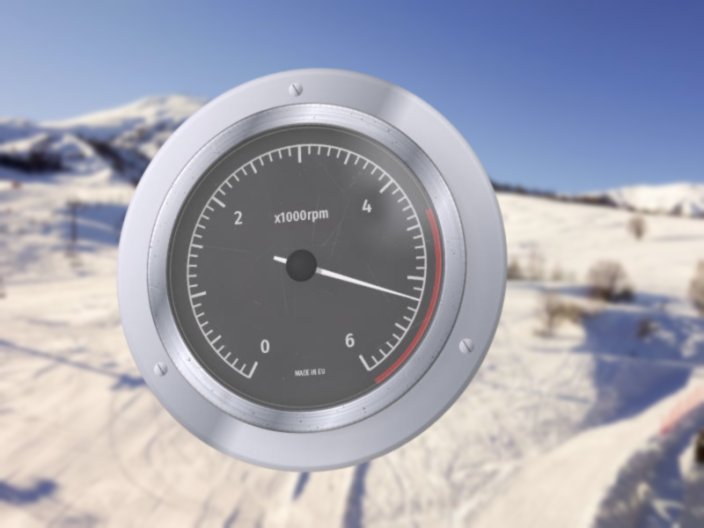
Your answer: 5200 rpm
